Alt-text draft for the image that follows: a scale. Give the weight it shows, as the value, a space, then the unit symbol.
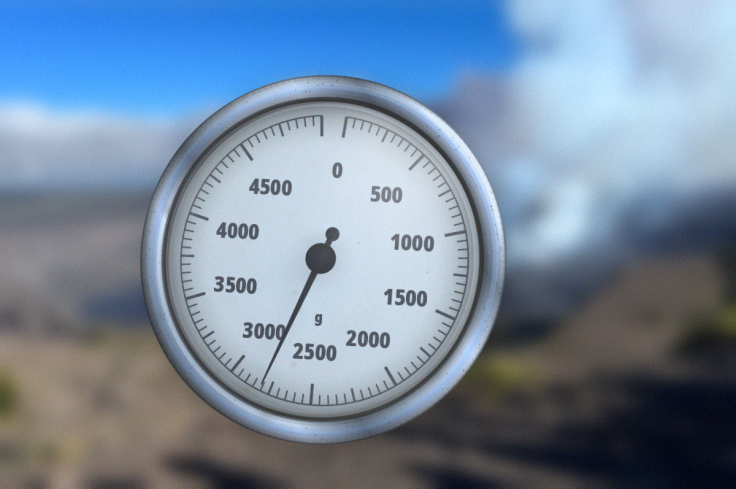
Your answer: 2800 g
